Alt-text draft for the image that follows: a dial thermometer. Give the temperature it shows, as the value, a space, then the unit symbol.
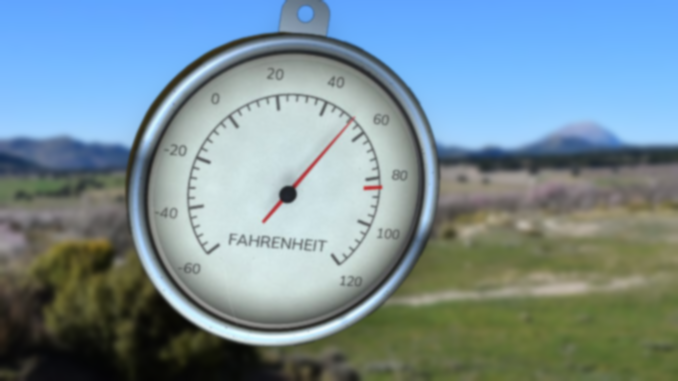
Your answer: 52 °F
